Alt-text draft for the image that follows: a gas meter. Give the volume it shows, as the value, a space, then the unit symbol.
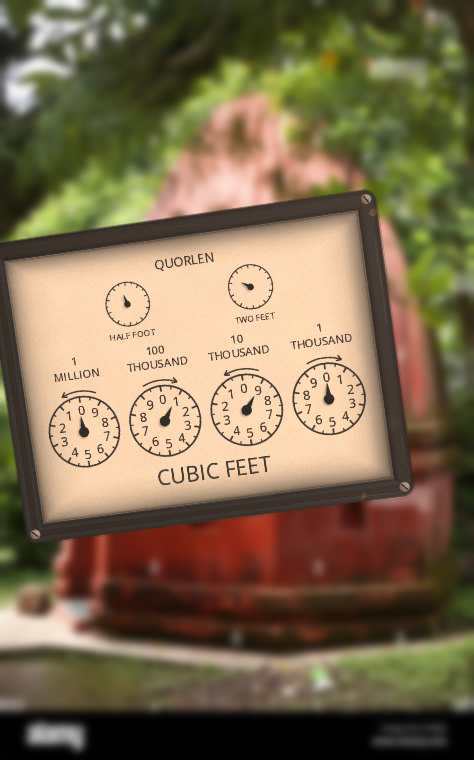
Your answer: 9000 ft³
